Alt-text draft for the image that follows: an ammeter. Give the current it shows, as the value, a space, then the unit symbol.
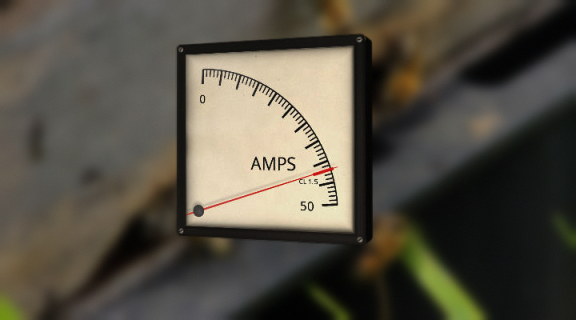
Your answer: 42 A
